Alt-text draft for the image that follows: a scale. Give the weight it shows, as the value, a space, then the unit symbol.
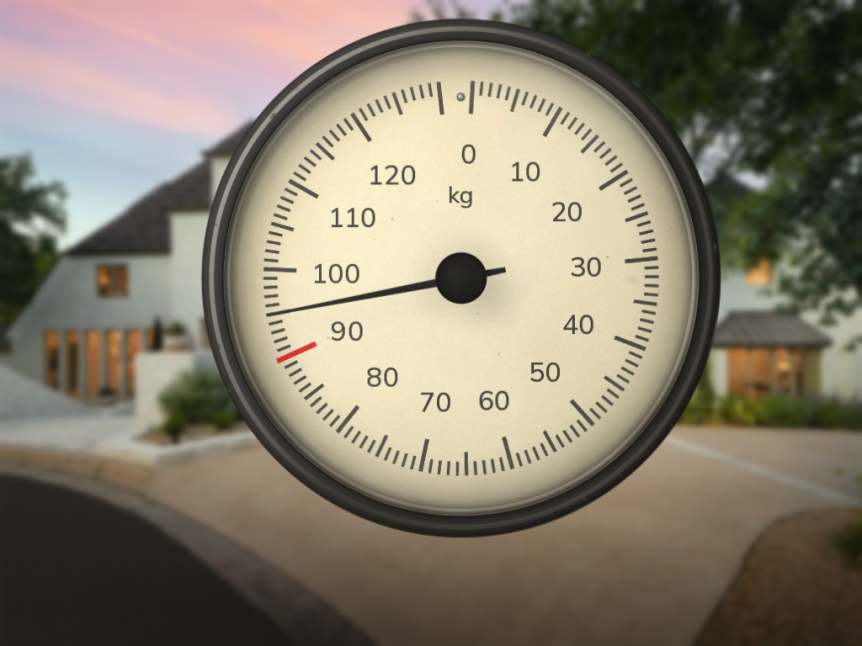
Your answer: 95 kg
